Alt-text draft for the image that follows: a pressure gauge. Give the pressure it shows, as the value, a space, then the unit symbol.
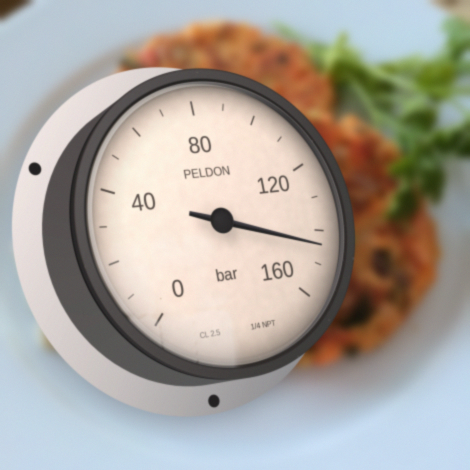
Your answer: 145 bar
